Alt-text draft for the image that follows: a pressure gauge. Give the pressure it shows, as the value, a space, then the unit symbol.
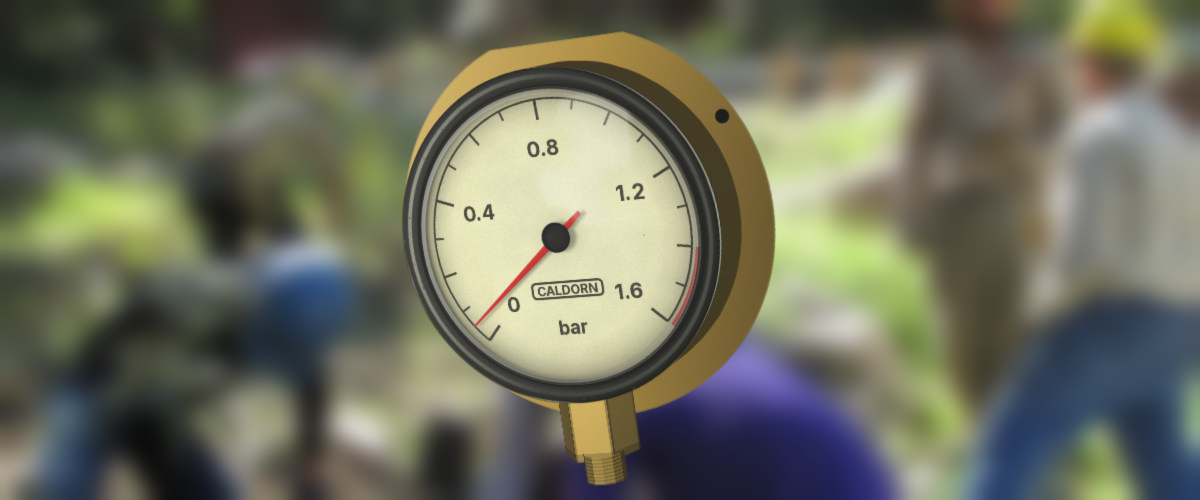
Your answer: 0.05 bar
